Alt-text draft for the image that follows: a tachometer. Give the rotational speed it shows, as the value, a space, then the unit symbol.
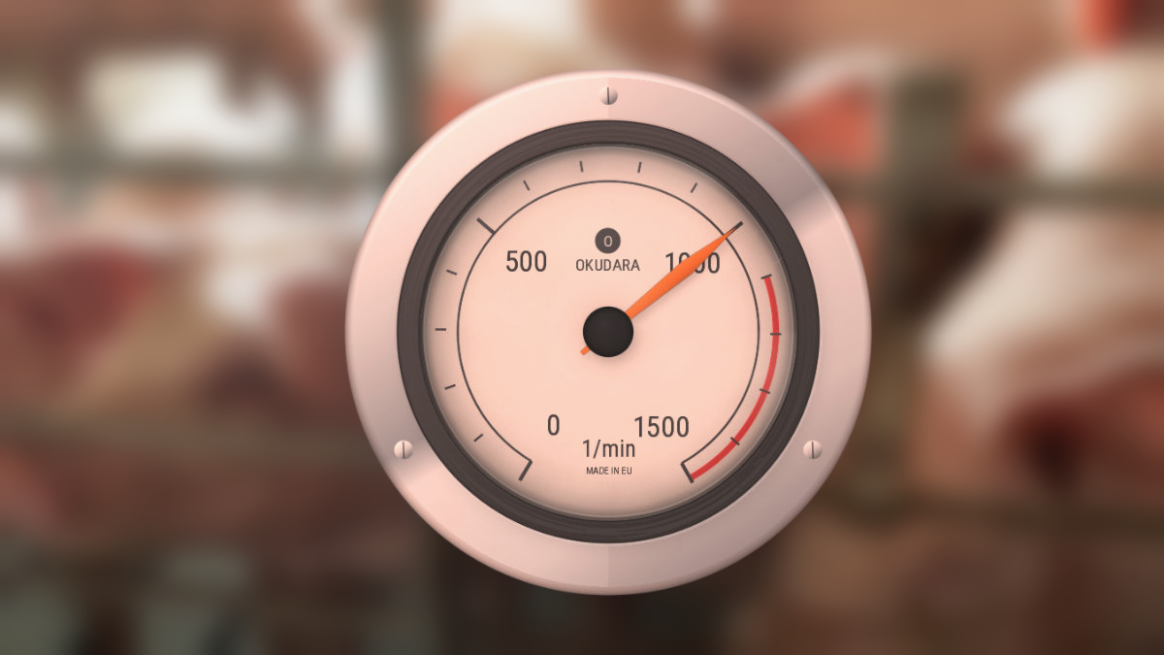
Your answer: 1000 rpm
